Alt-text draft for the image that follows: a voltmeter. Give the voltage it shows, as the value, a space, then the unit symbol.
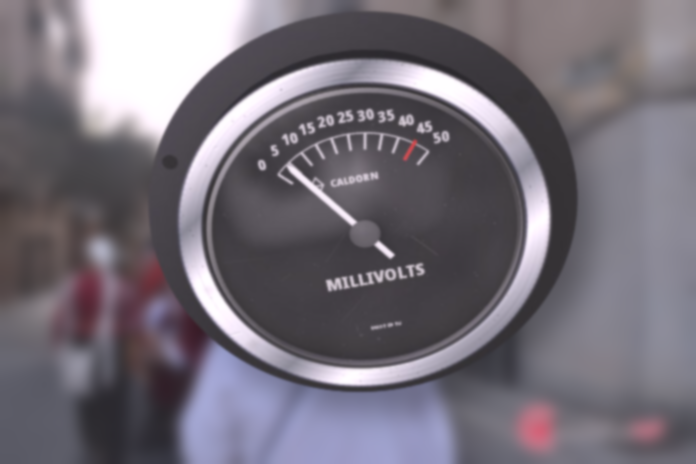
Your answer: 5 mV
